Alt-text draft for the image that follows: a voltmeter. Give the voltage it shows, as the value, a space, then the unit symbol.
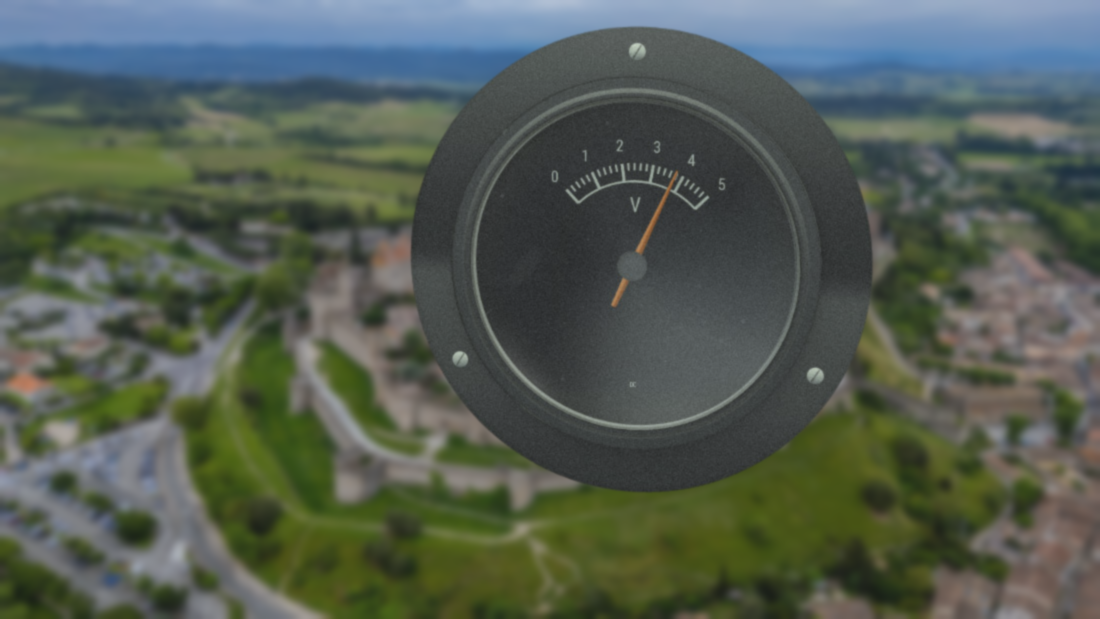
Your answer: 3.8 V
